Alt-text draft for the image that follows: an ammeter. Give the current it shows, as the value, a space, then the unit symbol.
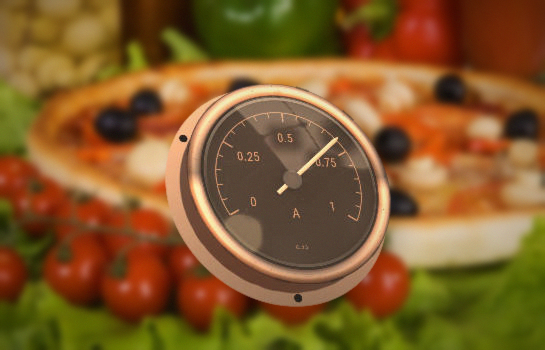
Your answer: 0.7 A
